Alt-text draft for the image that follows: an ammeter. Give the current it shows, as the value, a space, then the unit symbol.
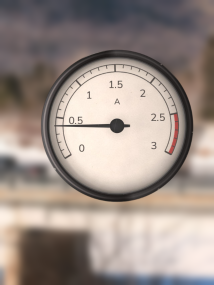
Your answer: 0.4 A
